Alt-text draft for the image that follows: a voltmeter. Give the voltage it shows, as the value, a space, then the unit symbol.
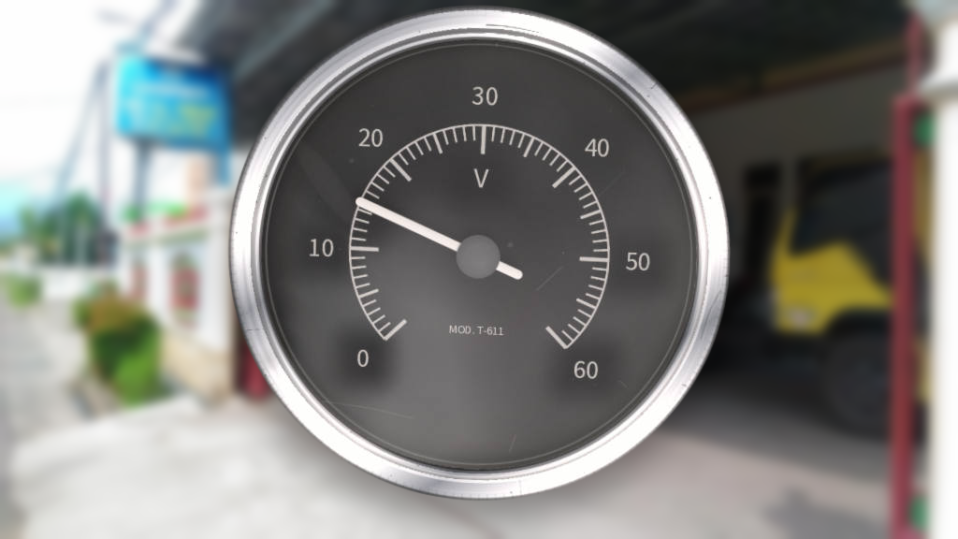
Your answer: 15 V
